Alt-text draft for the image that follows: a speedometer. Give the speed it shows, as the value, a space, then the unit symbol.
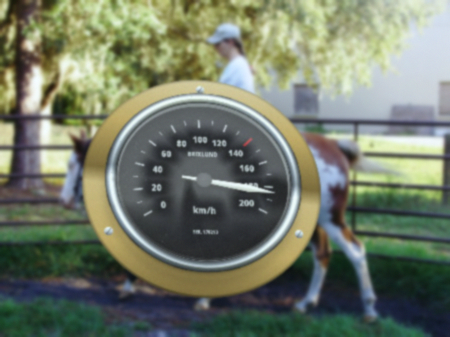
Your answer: 185 km/h
